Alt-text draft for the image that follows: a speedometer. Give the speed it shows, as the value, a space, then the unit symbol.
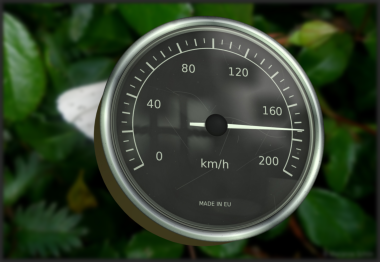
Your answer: 175 km/h
